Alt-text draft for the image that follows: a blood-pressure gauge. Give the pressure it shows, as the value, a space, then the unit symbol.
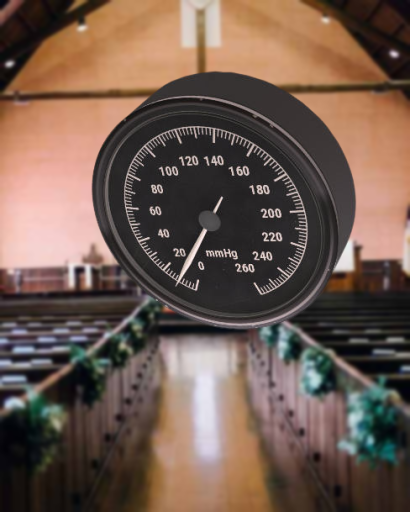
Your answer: 10 mmHg
